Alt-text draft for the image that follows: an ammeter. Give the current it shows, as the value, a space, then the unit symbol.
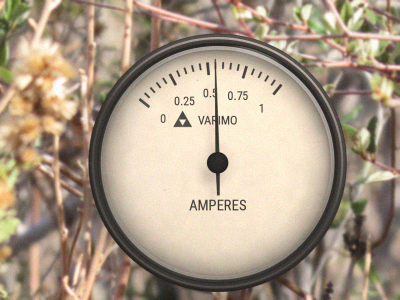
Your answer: 0.55 A
